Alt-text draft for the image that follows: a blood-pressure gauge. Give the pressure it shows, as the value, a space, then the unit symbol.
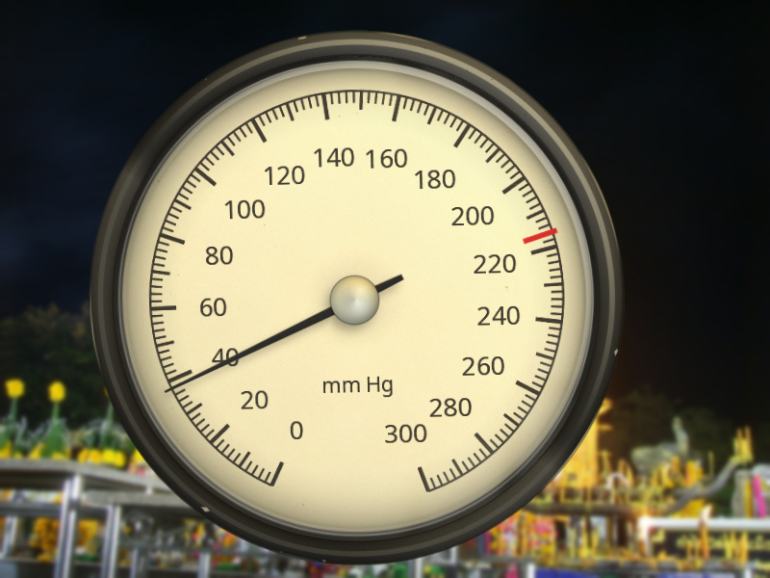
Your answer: 38 mmHg
